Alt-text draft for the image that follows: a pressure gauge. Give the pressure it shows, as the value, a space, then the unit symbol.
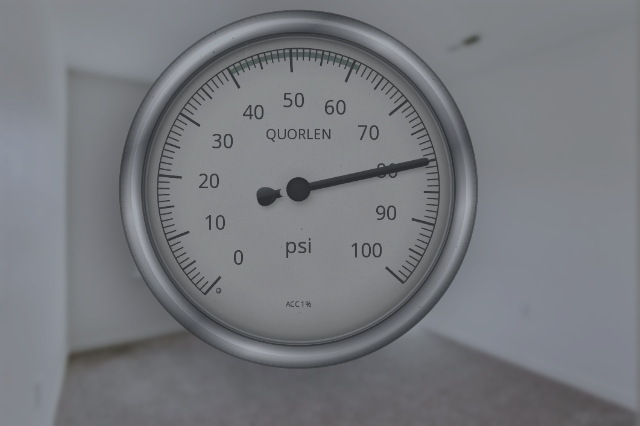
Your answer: 80 psi
